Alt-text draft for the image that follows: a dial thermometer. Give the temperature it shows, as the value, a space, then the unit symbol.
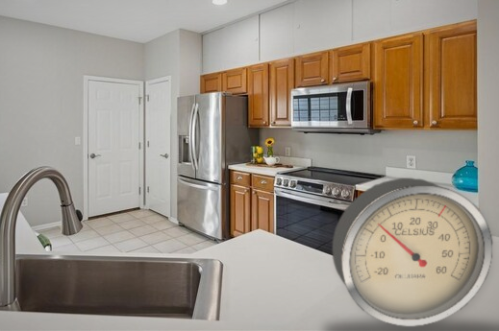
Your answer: 4 °C
